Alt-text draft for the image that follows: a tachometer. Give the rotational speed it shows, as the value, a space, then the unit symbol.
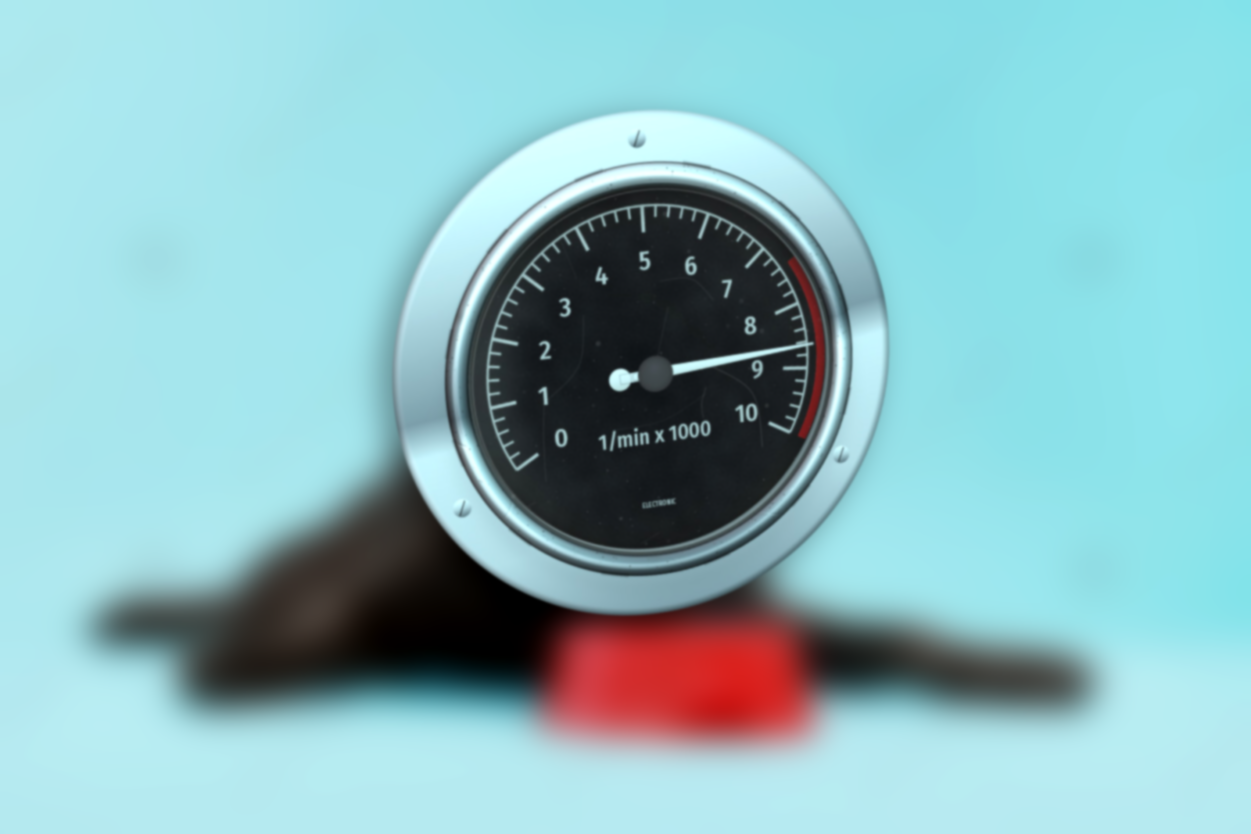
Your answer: 8600 rpm
